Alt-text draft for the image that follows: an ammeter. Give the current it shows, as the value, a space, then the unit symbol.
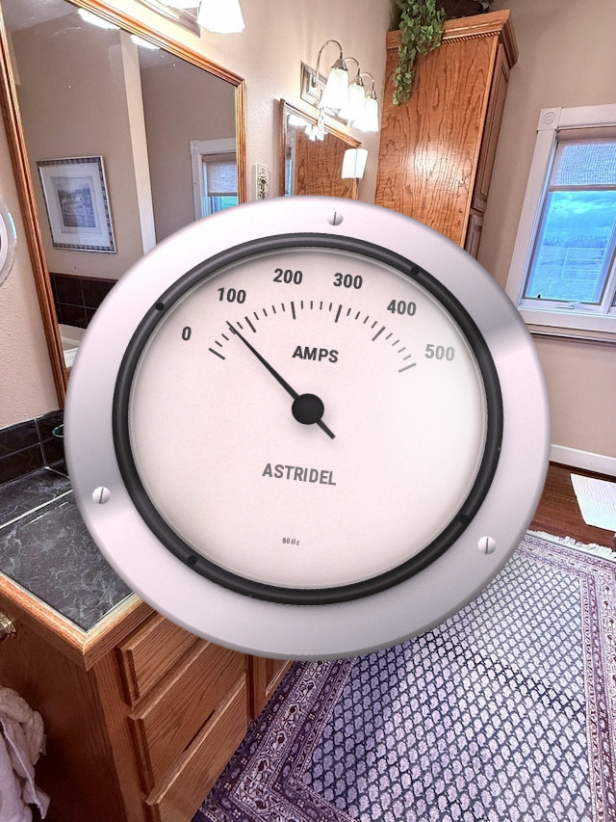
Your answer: 60 A
